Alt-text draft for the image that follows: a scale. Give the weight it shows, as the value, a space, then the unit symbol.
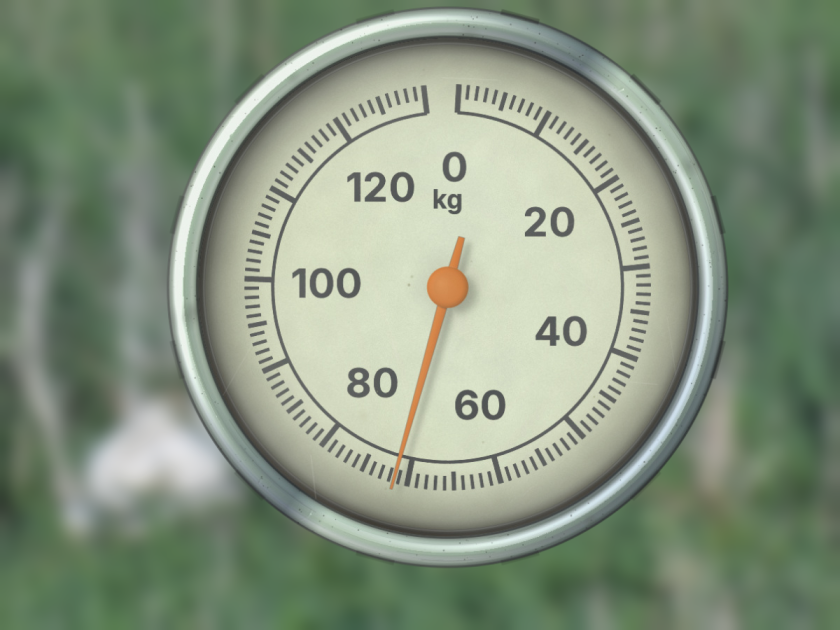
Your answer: 71.5 kg
